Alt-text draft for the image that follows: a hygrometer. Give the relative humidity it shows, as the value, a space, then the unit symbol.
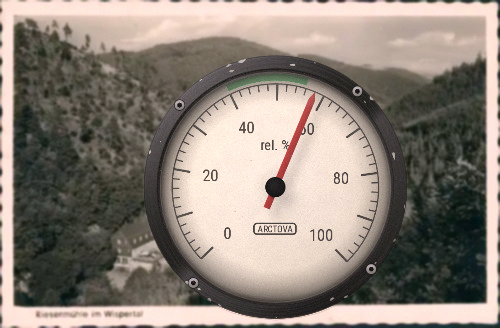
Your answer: 58 %
